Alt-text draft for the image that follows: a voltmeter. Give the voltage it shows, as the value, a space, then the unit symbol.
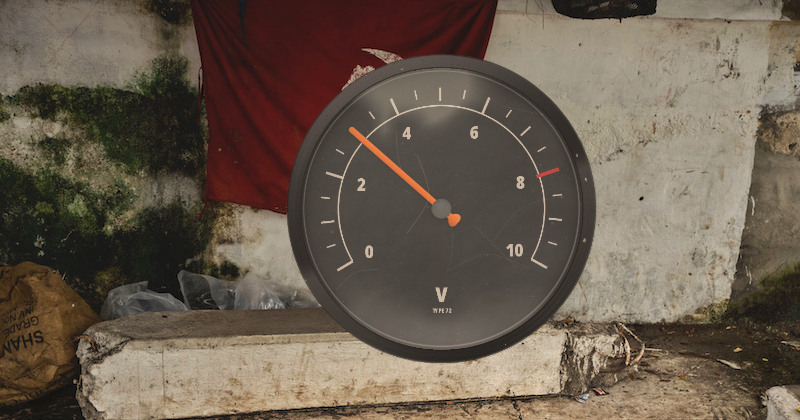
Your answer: 3 V
